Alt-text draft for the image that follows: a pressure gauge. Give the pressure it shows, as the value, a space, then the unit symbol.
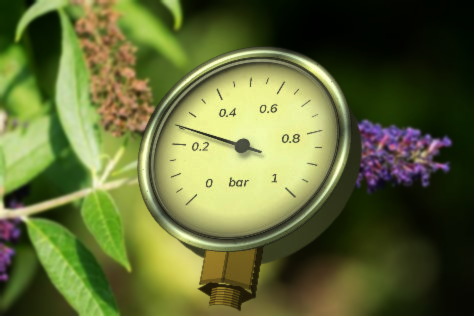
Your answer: 0.25 bar
